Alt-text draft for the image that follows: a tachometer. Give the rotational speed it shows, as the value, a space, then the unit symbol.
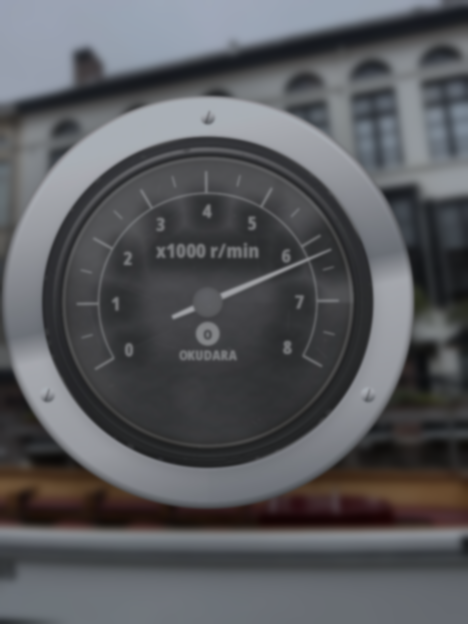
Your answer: 6250 rpm
